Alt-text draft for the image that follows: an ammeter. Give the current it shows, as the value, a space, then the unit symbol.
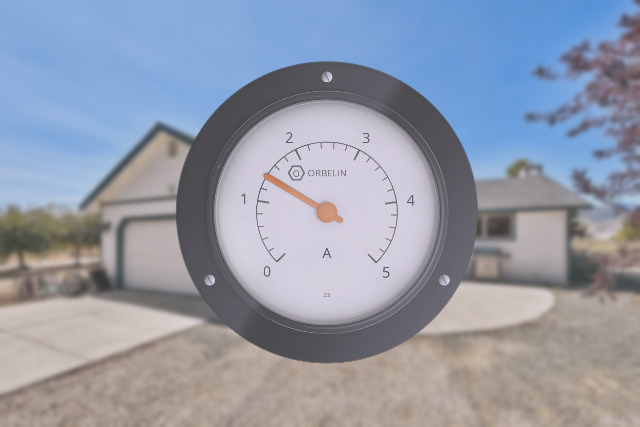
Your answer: 1.4 A
